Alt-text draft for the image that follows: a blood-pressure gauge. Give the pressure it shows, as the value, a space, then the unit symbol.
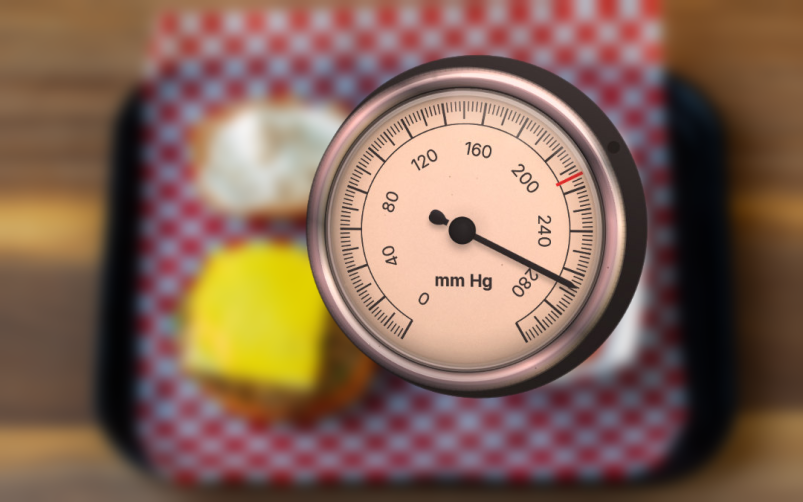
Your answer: 266 mmHg
